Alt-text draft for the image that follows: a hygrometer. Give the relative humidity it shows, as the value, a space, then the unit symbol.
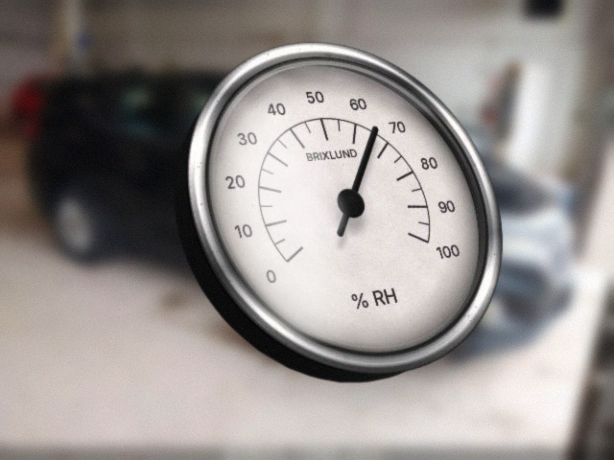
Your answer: 65 %
